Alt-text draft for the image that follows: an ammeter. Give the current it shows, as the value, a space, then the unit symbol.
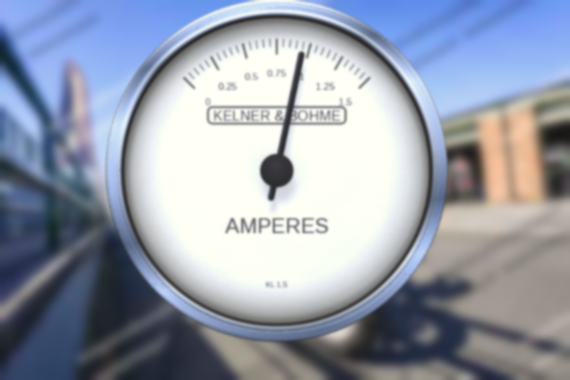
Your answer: 0.95 A
